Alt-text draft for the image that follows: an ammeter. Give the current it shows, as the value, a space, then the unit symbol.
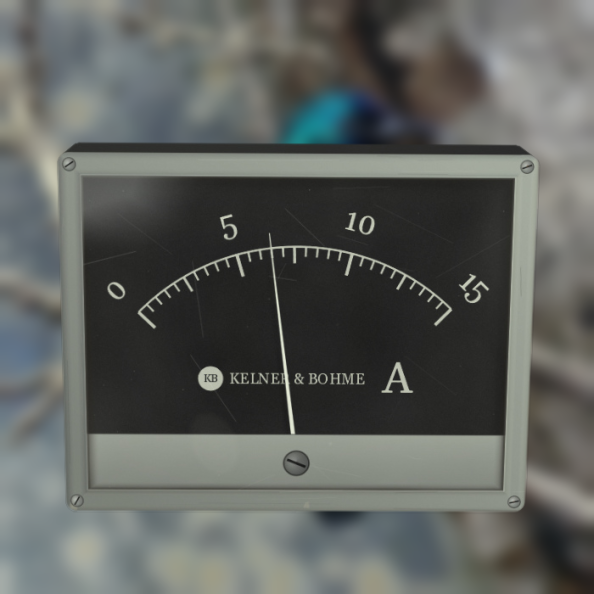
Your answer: 6.5 A
